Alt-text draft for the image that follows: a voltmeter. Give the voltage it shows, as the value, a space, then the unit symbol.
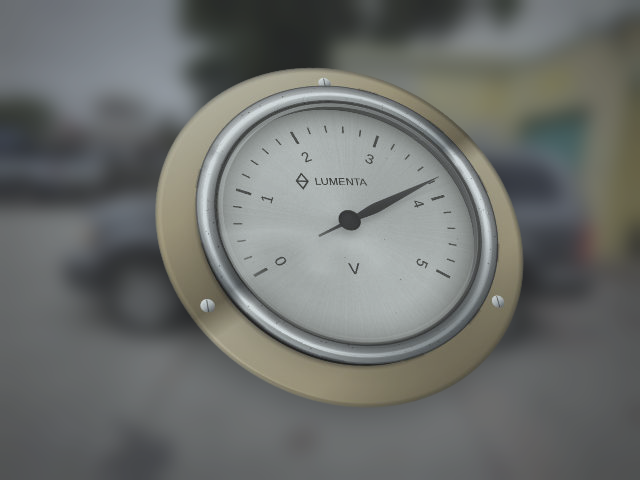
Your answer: 3.8 V
